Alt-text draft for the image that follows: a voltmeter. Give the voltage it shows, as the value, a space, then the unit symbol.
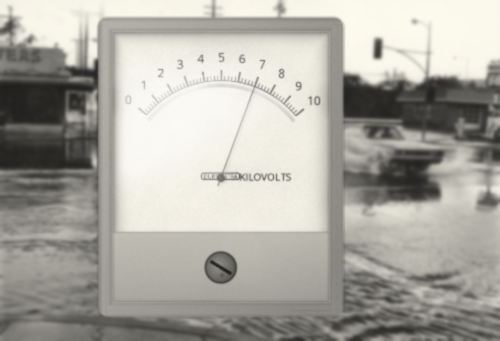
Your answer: 7 kV
